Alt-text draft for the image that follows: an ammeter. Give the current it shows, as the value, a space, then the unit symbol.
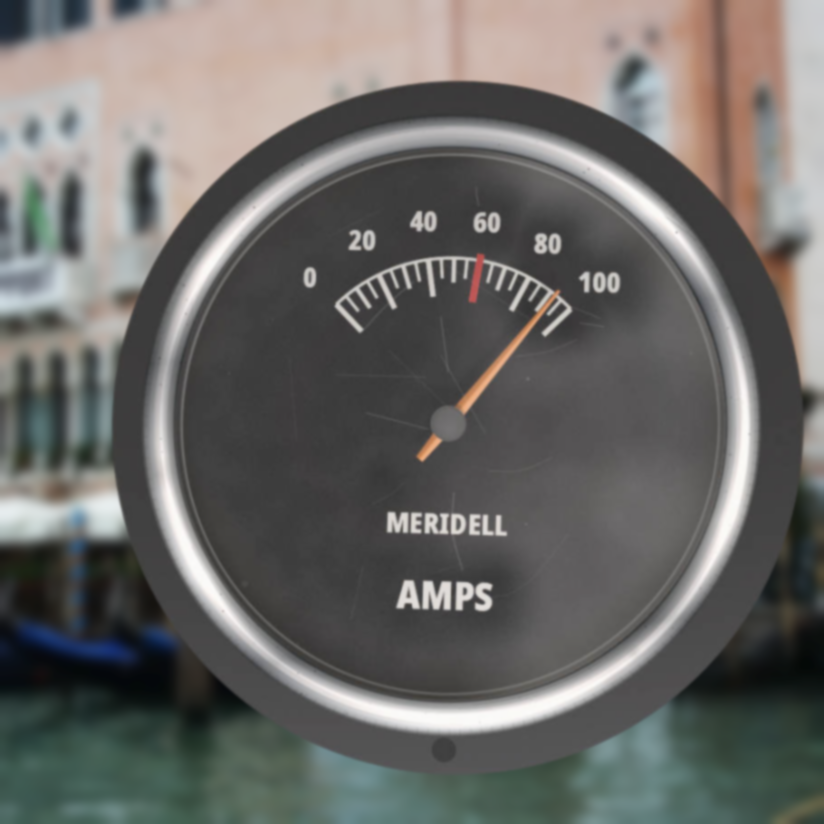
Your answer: 92.5 A
